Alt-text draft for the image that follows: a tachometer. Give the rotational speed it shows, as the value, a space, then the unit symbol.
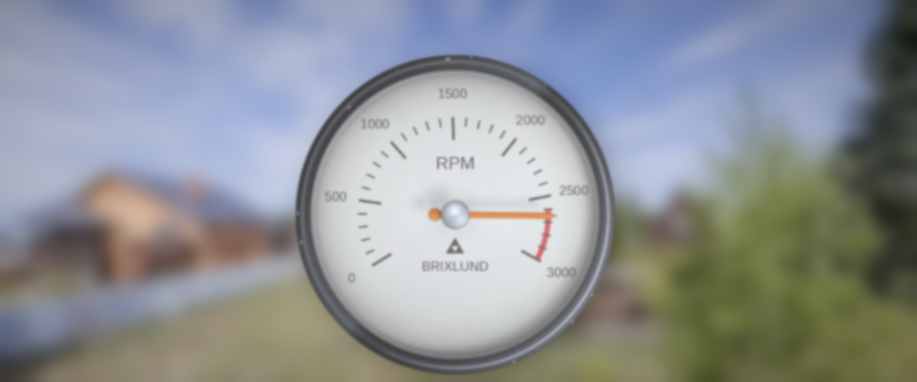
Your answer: 2650 rpm
